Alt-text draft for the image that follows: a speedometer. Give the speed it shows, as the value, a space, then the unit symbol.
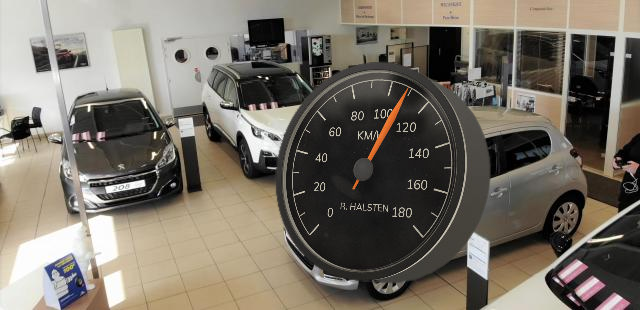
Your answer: 110 km/h
